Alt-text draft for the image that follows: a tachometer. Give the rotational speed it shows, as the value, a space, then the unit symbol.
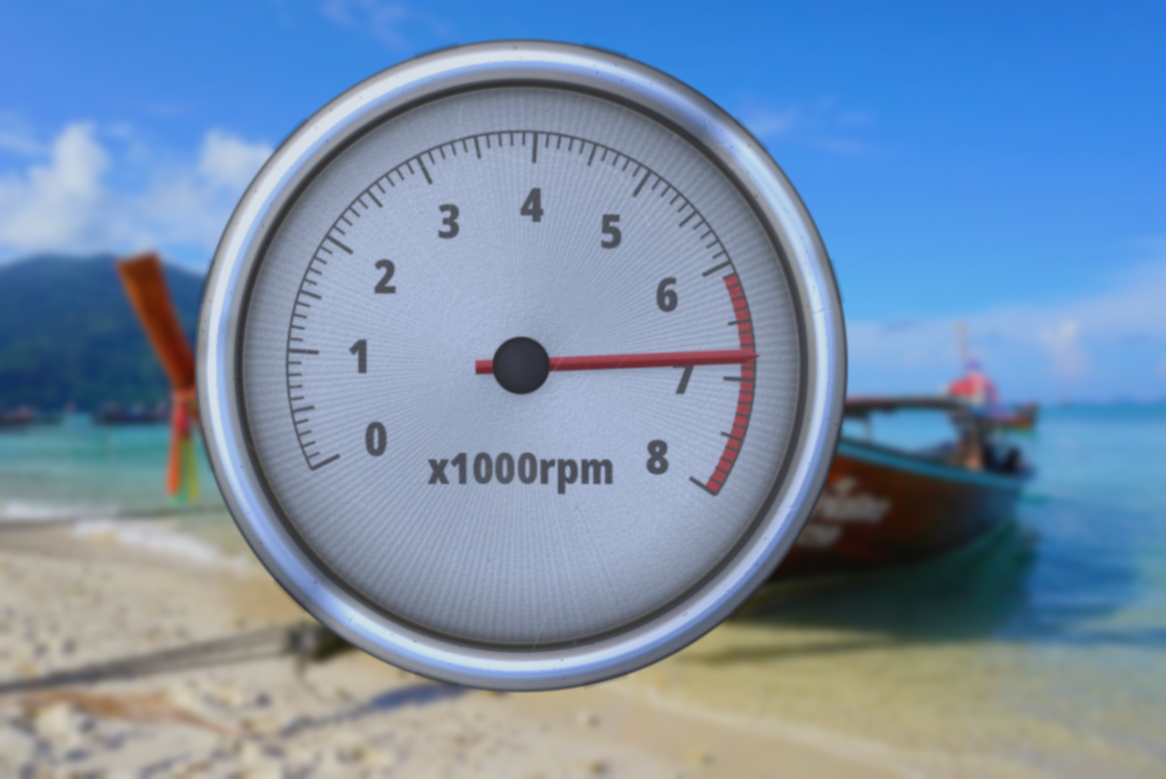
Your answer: 6800 rpm
